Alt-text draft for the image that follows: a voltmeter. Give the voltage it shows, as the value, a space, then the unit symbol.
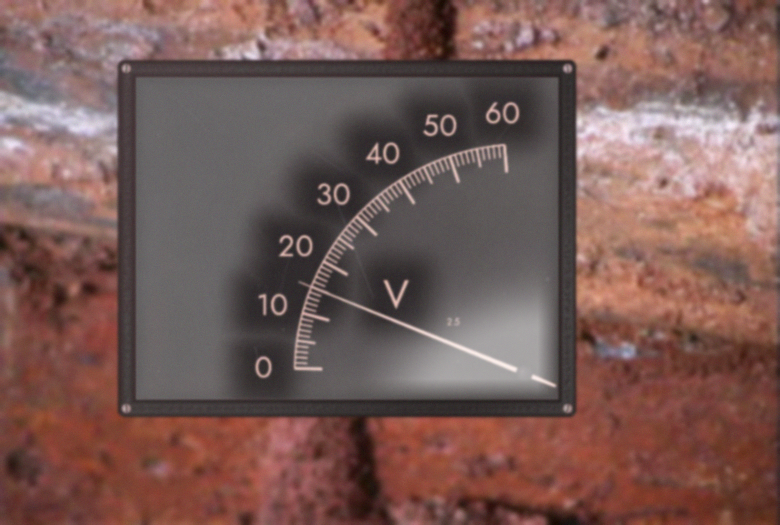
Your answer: 15 V
